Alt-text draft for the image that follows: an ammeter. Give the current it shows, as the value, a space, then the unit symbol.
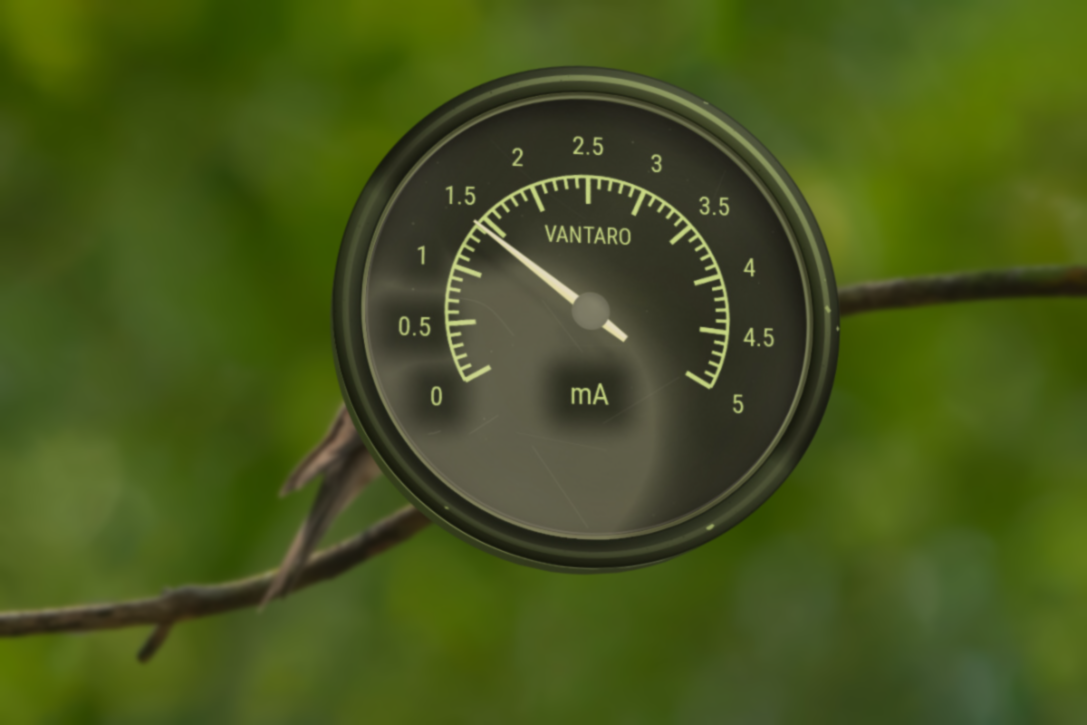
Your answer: 1.4 mA
